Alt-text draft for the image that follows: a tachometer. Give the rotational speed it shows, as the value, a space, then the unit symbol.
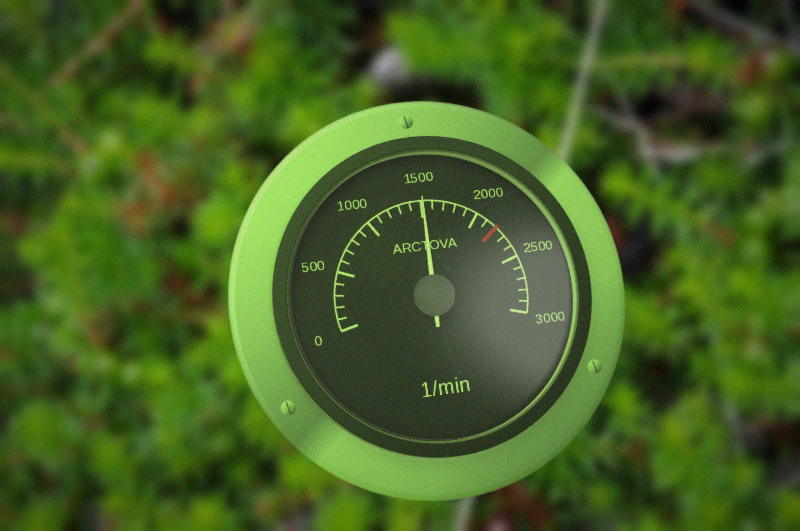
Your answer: 1500 rpm
